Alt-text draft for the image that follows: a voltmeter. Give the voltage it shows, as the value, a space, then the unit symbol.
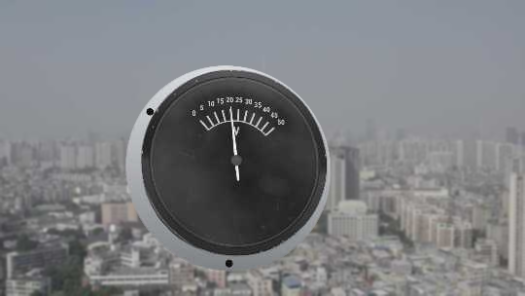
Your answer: 20 V
